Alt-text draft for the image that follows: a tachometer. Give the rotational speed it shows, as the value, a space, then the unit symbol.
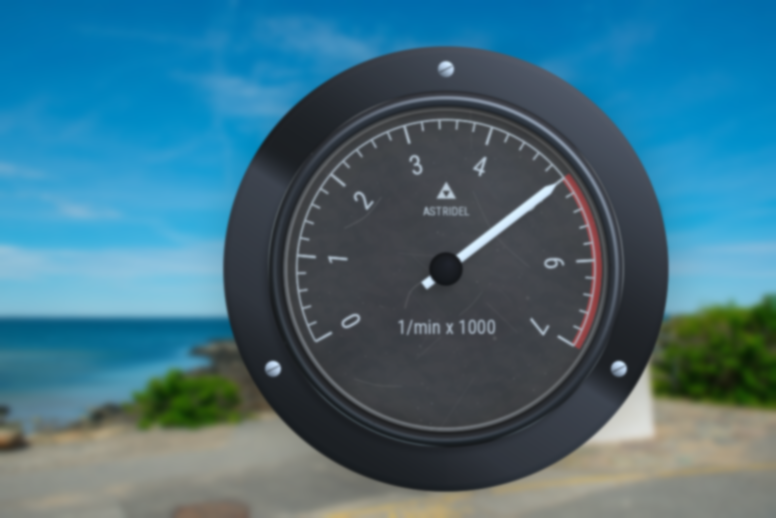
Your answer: 5000 rpm
